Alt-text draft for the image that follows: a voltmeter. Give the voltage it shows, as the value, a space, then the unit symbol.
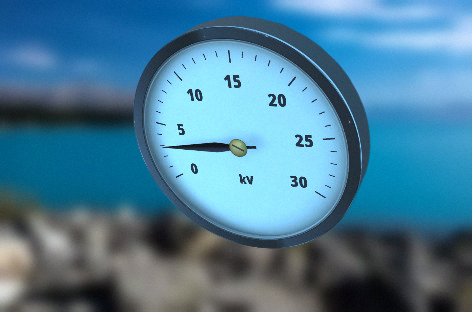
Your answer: 3 kV
